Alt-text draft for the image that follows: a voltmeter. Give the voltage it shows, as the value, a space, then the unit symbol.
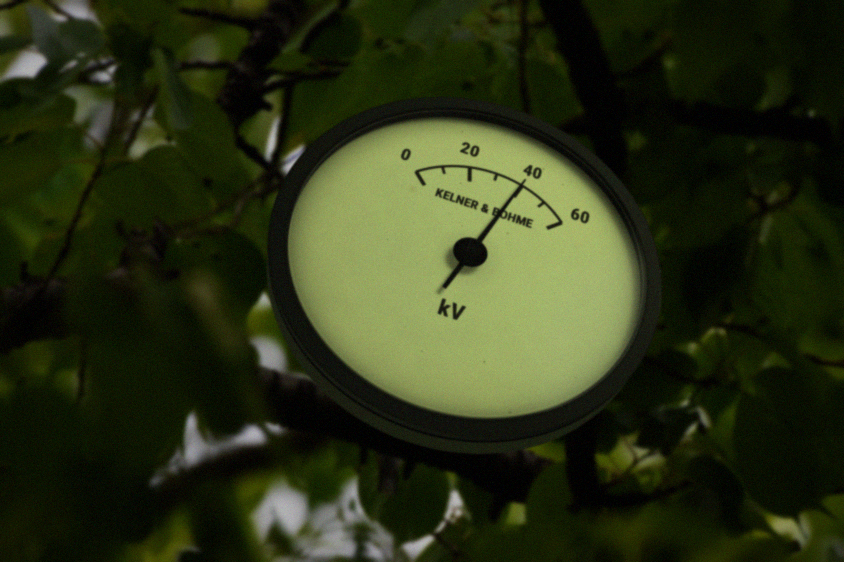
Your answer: 40 kV
